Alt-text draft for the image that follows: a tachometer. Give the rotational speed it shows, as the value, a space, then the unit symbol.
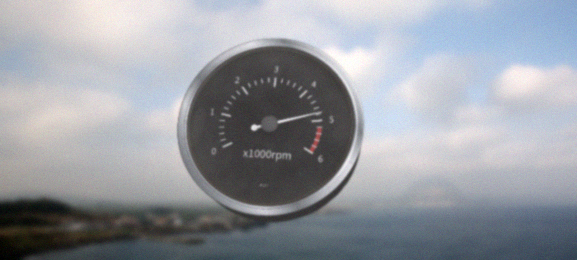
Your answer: 4800 rpm
